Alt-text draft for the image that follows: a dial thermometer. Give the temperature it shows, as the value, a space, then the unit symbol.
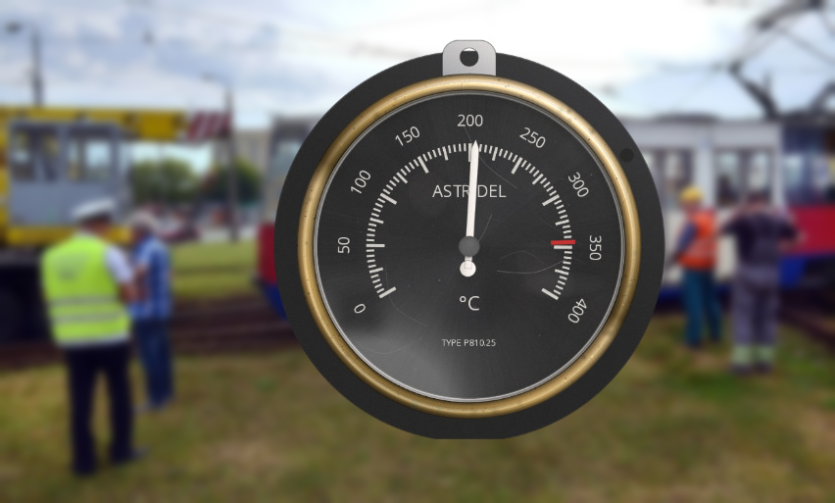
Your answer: 205 °C
